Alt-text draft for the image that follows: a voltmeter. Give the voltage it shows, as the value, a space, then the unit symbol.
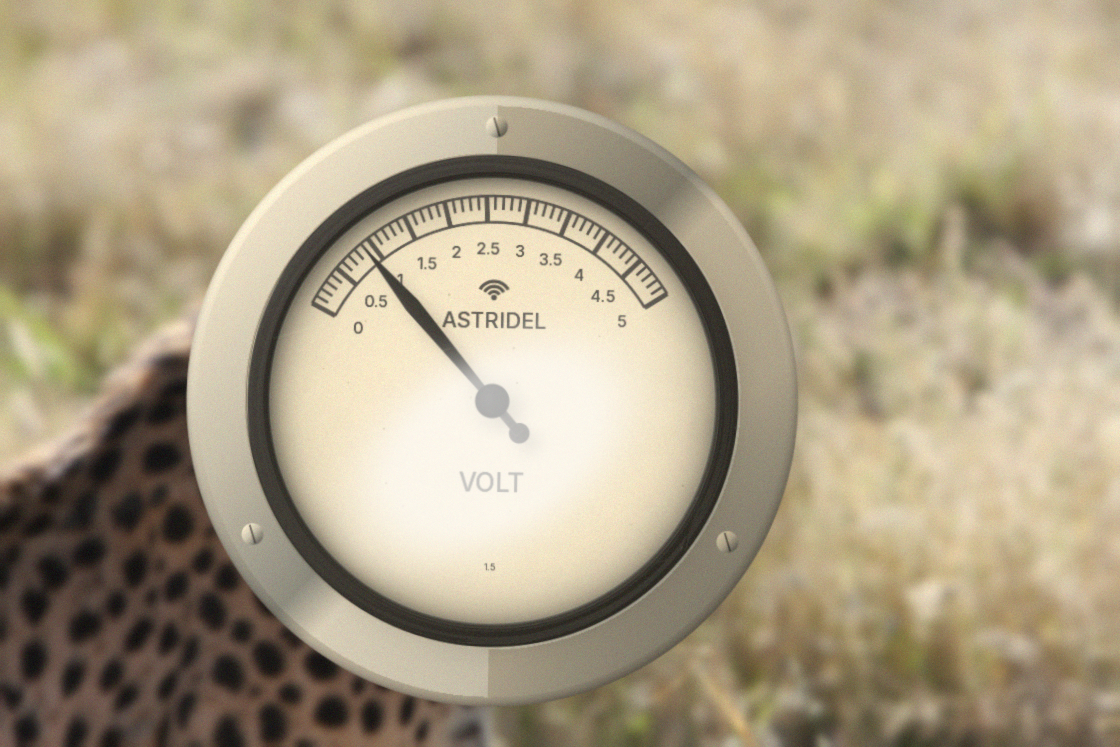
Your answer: 0.9 V
